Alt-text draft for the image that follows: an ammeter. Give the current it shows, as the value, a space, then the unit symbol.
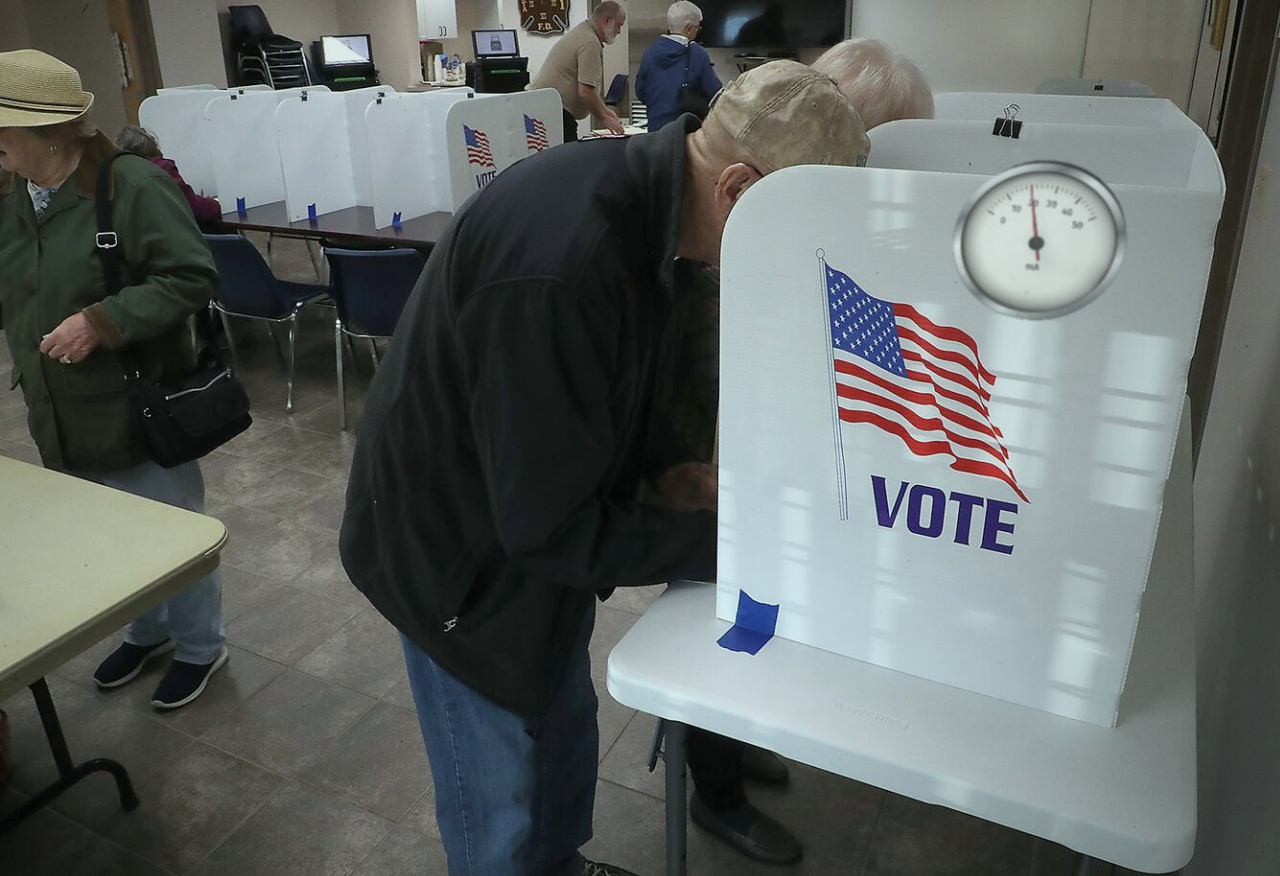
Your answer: 20 mA
